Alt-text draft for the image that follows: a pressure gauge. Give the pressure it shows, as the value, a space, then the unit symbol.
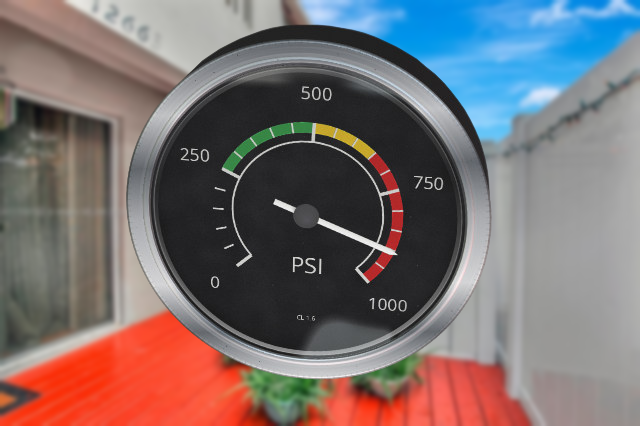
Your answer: 900 psi
